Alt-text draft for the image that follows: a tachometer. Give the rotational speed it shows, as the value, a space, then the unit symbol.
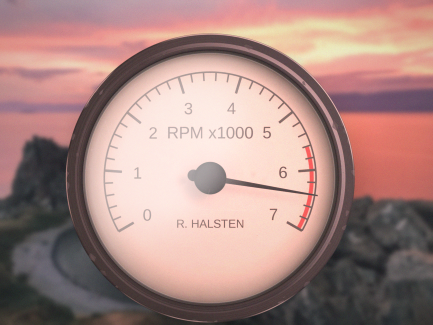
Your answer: 6400 rpm
